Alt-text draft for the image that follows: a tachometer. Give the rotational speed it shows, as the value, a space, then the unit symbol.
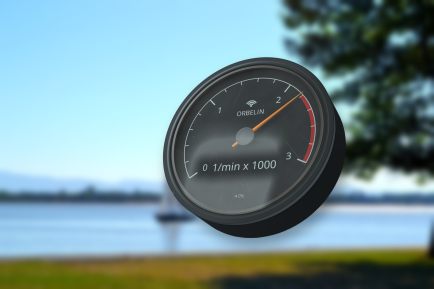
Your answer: 2200 rpm
